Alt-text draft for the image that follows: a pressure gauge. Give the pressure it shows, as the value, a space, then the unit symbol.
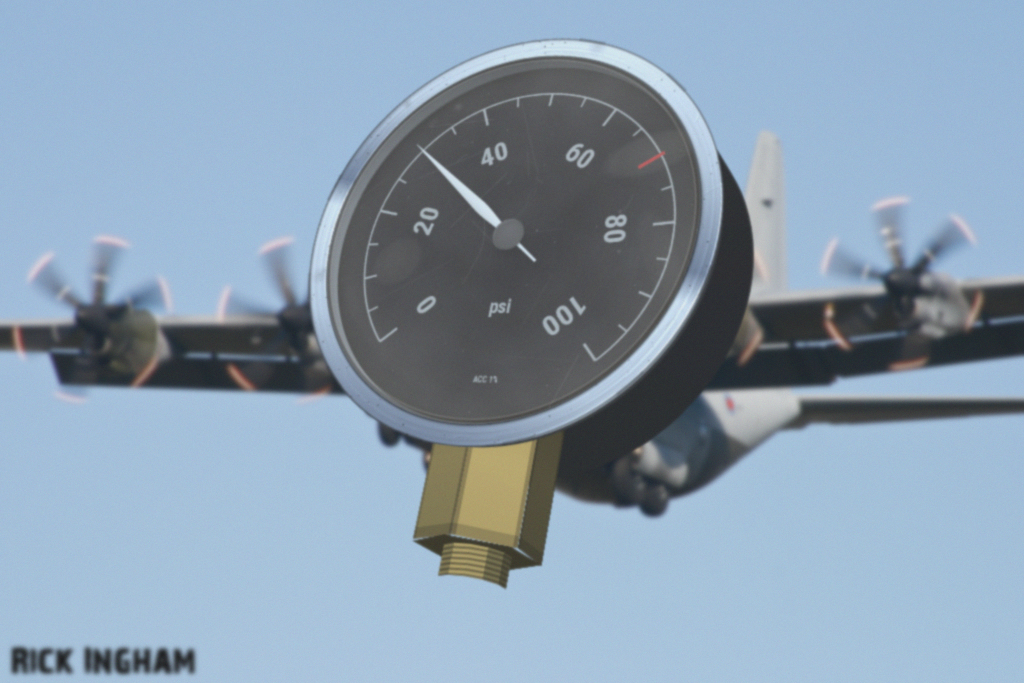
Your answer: 30 psi
